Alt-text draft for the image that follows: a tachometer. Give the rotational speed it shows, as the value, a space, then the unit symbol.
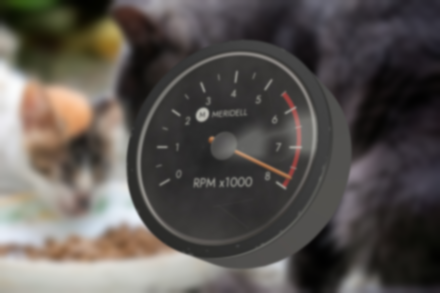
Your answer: 7750 rpm
